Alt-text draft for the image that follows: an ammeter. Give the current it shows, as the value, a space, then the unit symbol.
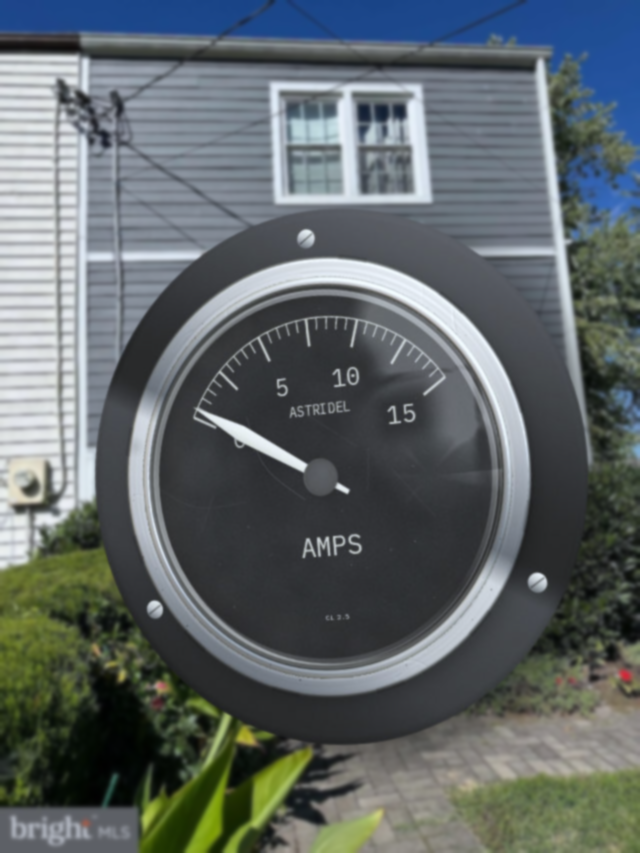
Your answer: 0.5 A
